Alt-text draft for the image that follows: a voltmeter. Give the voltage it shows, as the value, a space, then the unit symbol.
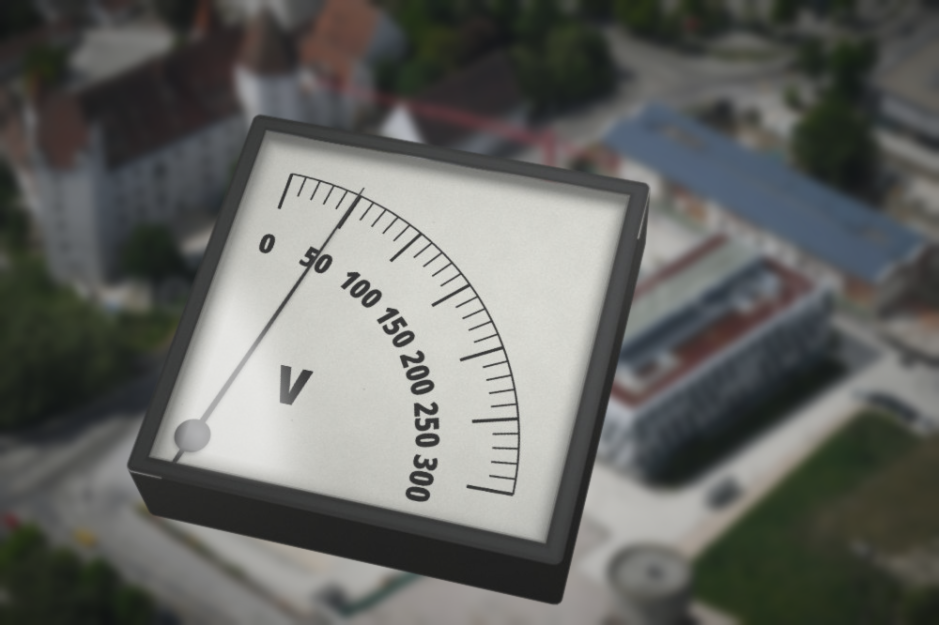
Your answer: 50 V
